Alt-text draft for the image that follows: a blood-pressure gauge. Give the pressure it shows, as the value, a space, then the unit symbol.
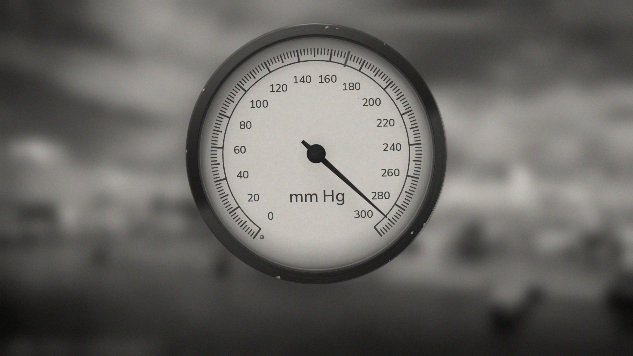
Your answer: 290 mmHg
